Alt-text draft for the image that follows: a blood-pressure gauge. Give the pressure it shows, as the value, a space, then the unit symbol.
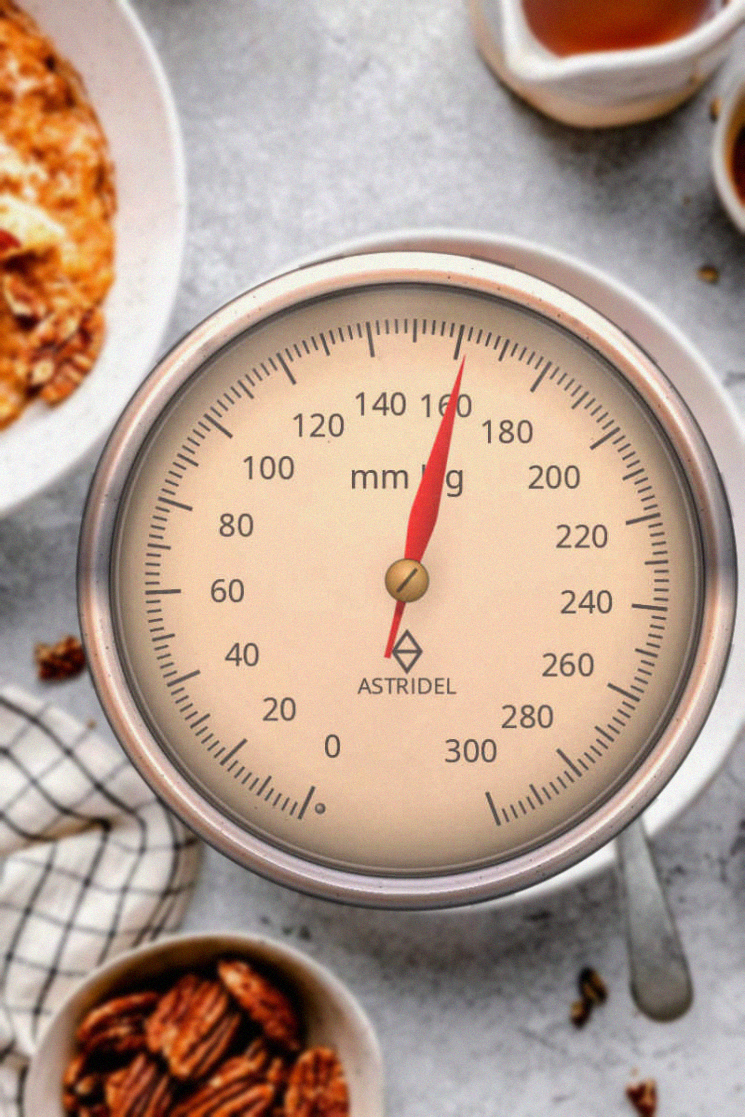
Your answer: 162 mmHg
